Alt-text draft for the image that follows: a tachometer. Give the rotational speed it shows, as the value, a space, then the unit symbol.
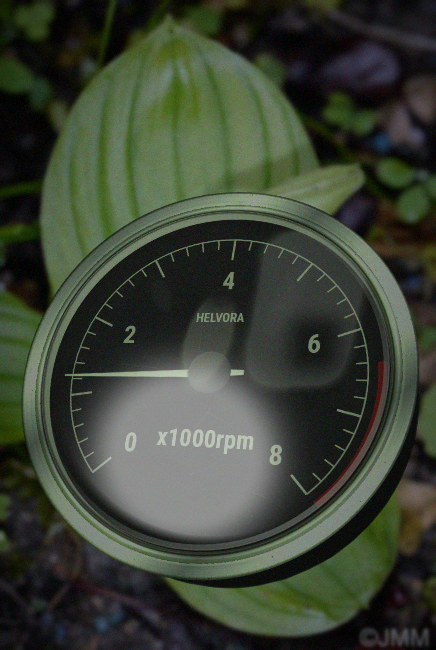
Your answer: 1200 rpm
